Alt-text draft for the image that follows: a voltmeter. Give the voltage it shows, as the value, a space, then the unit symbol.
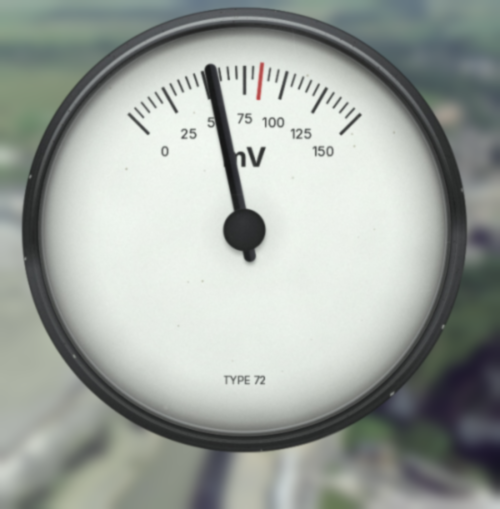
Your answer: 55 mV
